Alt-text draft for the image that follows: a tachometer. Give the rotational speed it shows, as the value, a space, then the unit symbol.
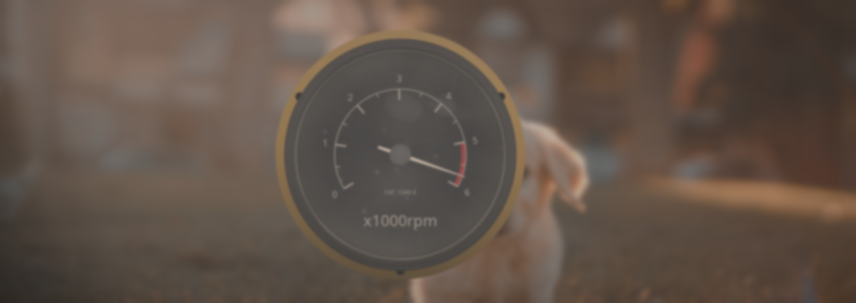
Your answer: 5750 rpm
